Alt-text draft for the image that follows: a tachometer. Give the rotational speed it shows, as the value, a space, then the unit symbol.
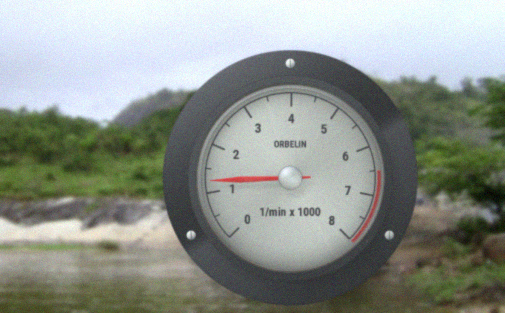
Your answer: 1250 rpm
